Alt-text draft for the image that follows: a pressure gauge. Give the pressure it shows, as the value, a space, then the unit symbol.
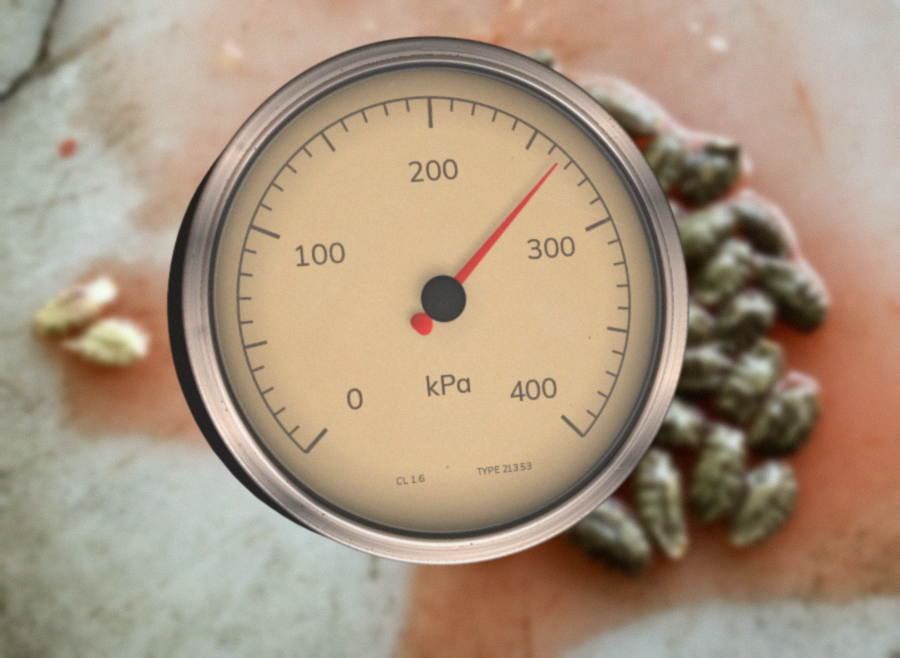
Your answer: 265 kPa
